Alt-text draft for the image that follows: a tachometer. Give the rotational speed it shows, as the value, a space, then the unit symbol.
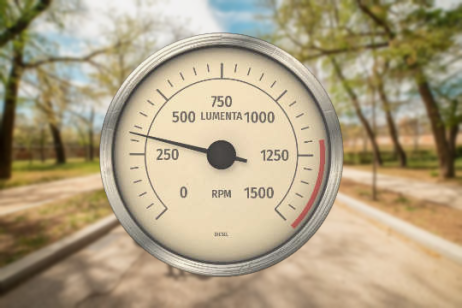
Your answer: 325 rpm
